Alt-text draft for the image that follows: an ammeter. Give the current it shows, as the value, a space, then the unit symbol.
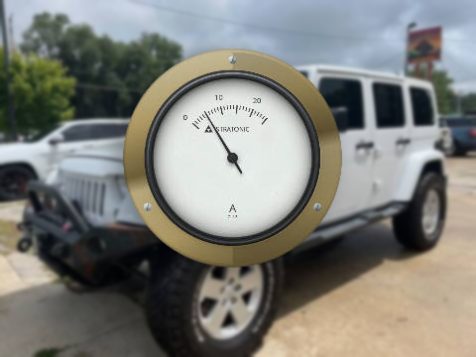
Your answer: 5 A
